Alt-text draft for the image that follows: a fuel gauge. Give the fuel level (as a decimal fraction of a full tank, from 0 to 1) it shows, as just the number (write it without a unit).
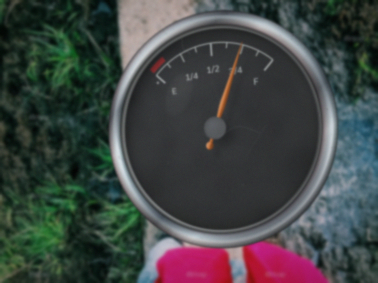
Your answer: 0.75
